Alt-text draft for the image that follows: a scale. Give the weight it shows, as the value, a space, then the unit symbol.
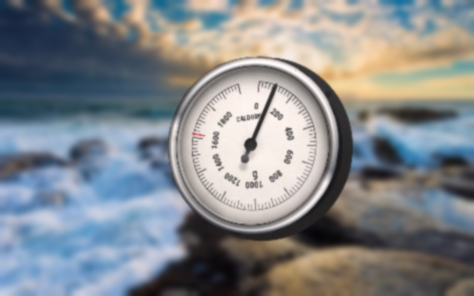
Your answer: 100 g
